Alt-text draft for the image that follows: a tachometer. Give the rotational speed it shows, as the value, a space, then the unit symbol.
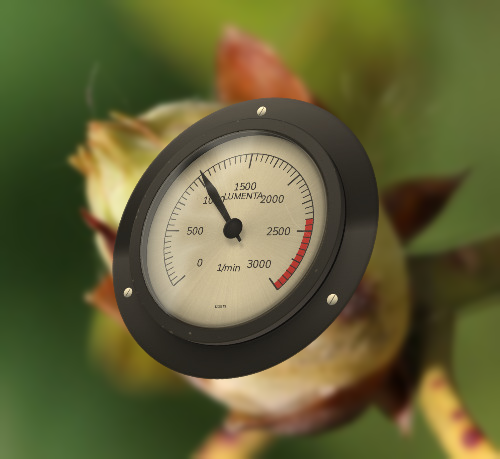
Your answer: 1050 rpm
